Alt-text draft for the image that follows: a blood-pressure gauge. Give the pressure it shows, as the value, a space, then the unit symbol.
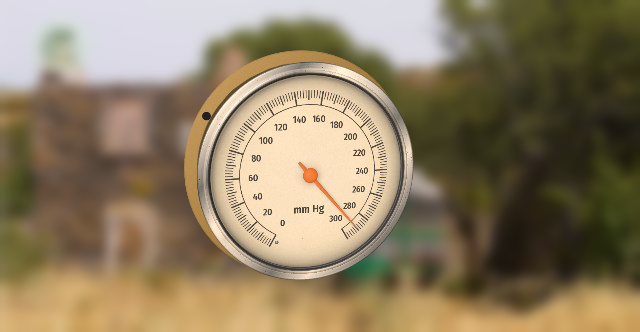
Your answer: 290 mmHg
